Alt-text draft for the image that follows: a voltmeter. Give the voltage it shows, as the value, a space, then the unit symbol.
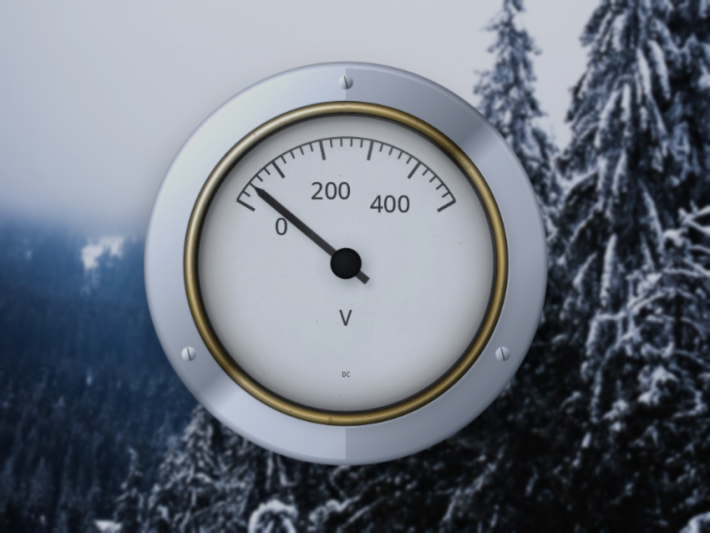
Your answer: 40 V
